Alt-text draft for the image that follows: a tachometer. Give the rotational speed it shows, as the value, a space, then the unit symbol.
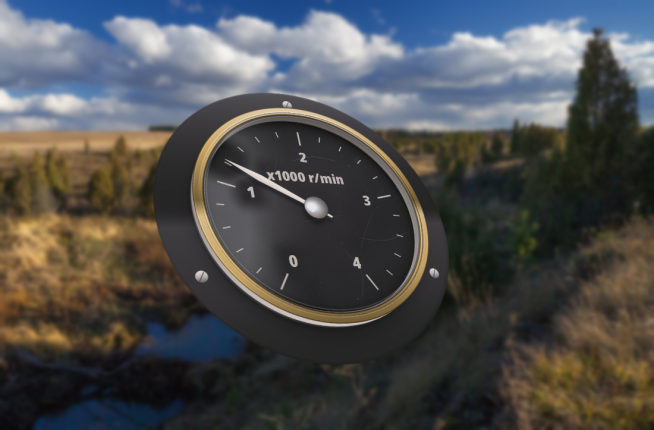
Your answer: 1200 rpm
